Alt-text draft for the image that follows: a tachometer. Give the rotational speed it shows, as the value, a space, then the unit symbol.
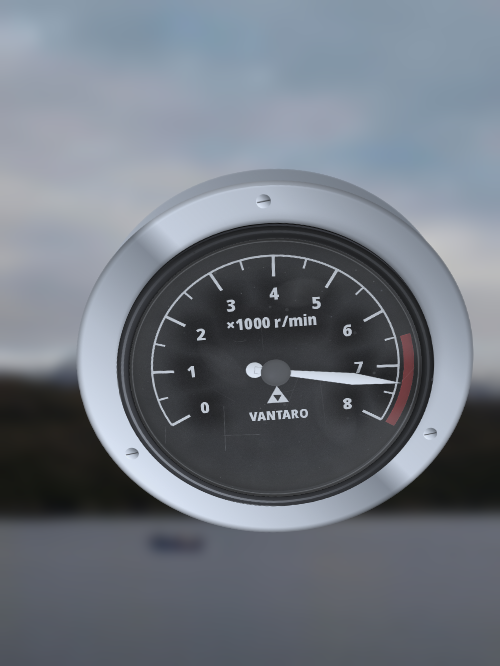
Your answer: 7250 rpm
